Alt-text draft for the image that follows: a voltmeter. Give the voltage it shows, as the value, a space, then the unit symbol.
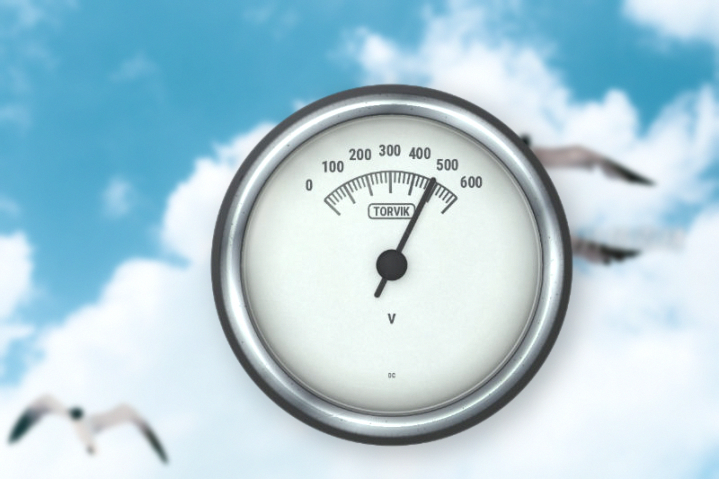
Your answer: 480 V
